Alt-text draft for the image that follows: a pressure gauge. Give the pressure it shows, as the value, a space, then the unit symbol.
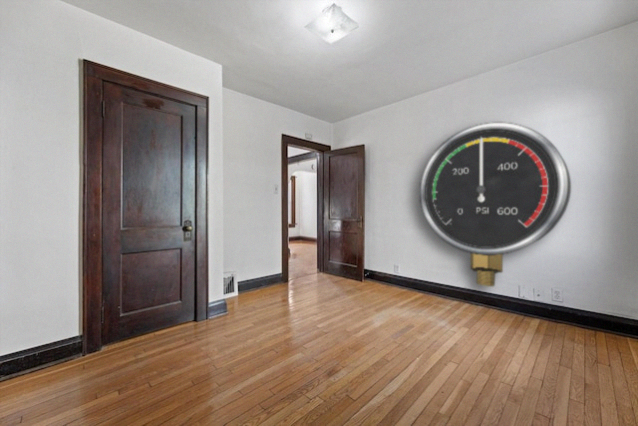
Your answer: 300 psi
